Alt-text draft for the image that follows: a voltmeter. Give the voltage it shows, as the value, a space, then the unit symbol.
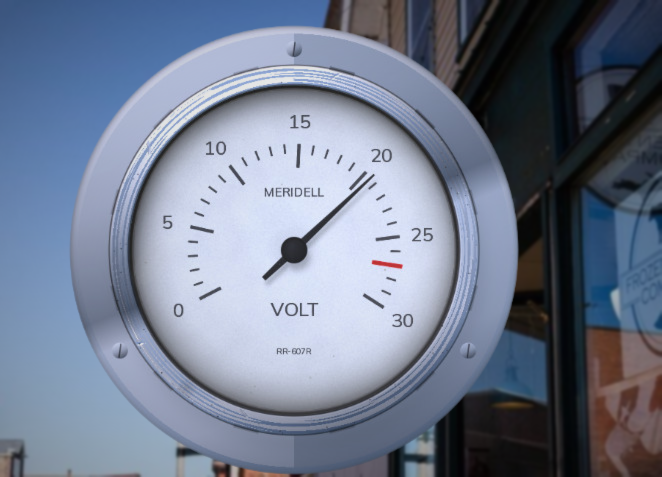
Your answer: 20.5 V
